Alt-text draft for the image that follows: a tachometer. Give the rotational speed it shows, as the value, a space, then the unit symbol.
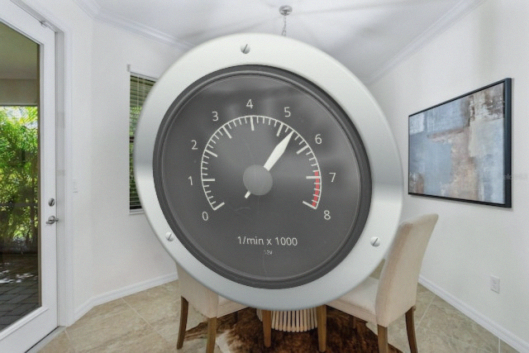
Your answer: 5400 rpm
